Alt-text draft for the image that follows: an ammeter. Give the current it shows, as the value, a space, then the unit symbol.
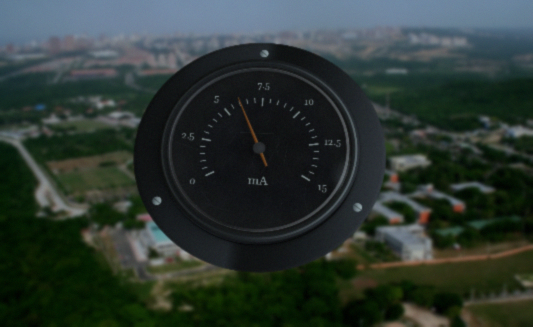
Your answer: 6 mA
